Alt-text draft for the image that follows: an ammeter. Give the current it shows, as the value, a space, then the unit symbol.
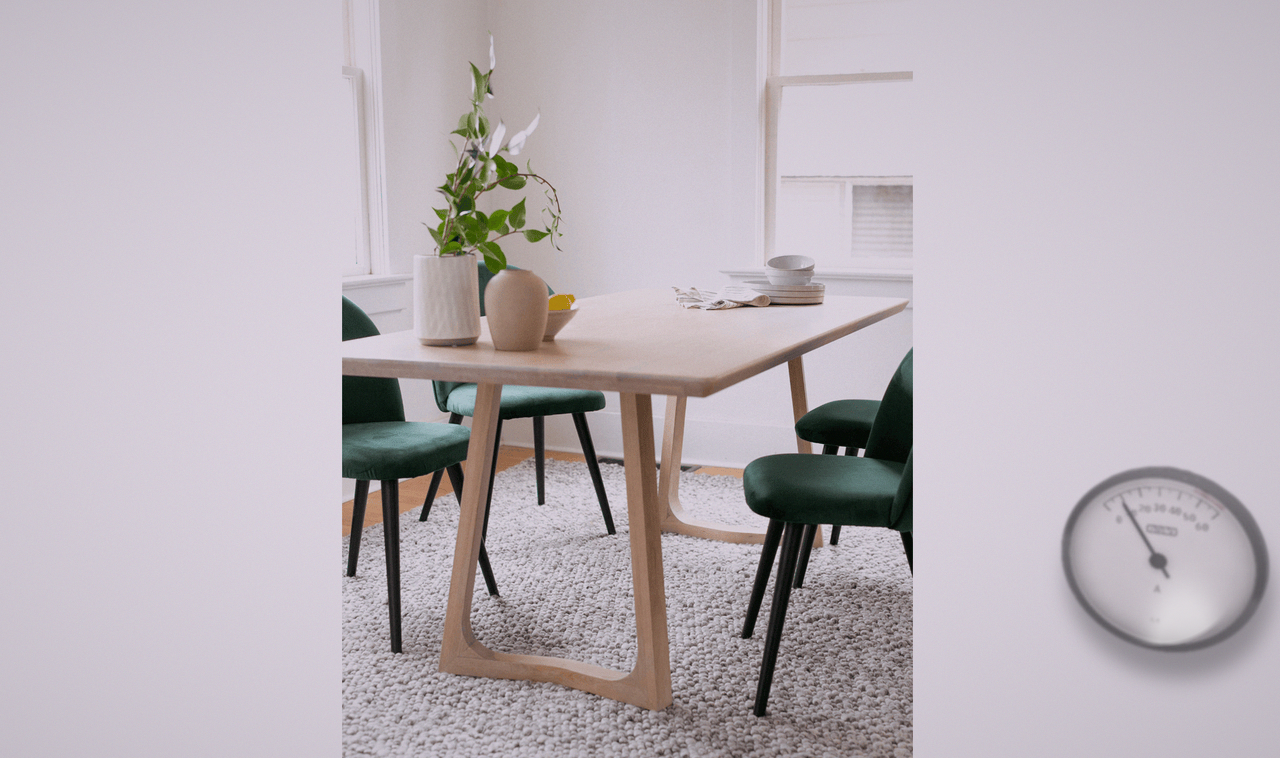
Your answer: 10 A
